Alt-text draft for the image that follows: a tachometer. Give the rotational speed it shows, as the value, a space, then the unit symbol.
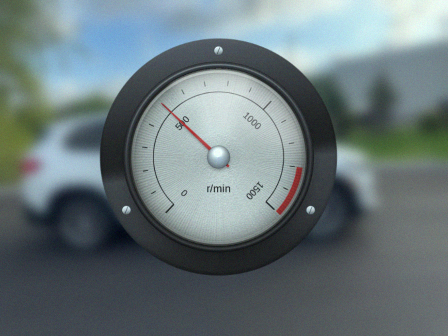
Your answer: 500 rpm
